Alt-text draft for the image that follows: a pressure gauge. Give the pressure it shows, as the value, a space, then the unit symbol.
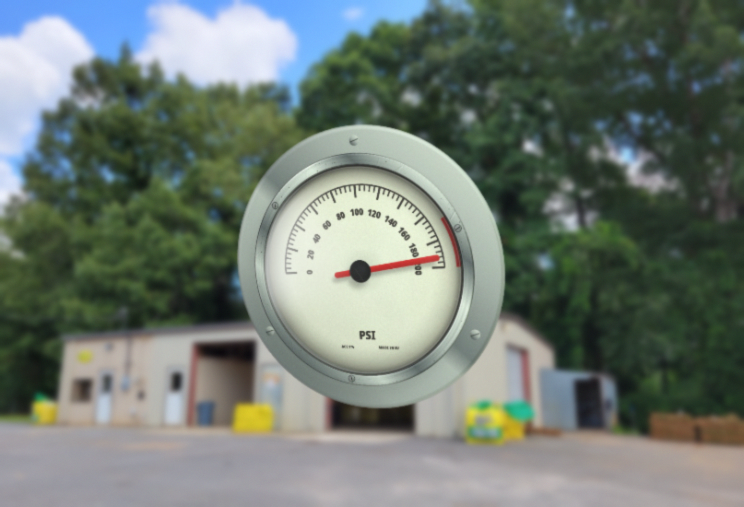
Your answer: 192 psi
